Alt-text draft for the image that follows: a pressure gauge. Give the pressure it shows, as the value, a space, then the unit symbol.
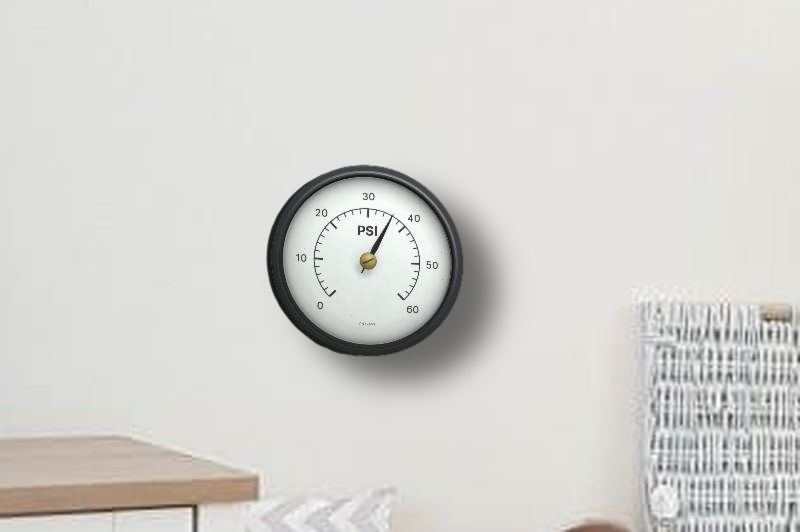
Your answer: 36 psi
